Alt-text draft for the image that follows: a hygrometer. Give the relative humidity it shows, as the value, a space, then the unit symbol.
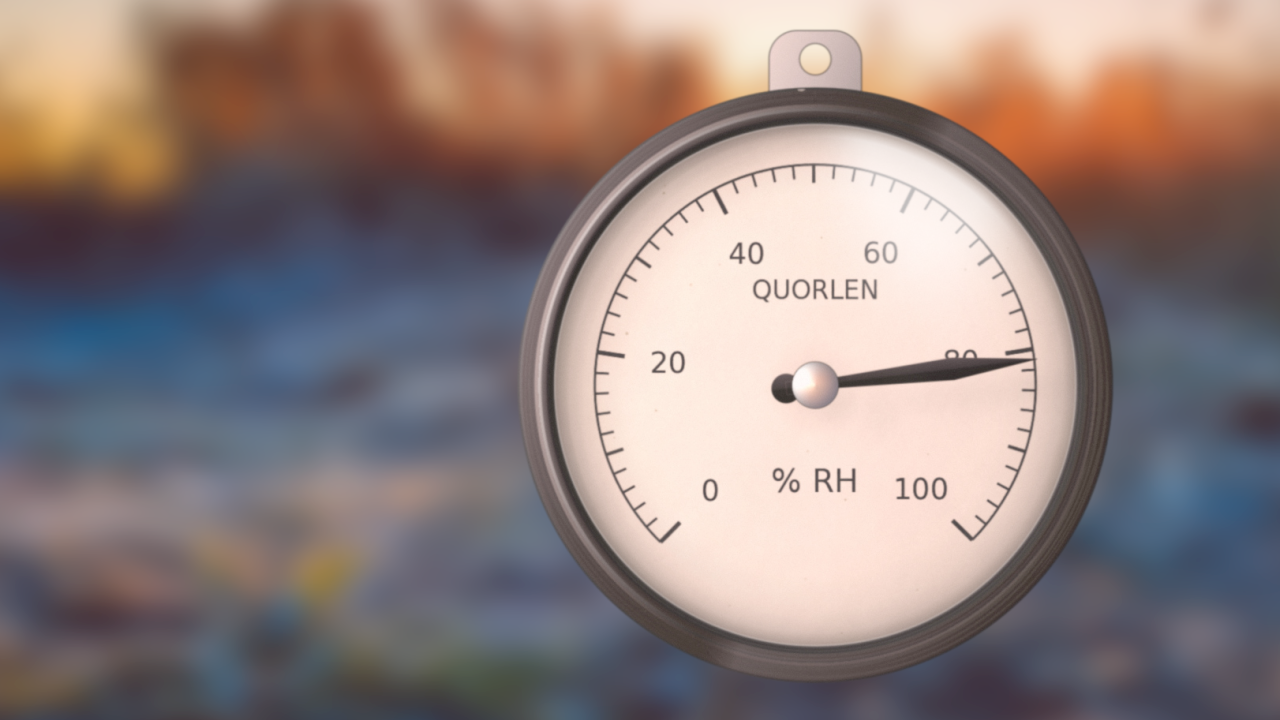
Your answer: 81 %
